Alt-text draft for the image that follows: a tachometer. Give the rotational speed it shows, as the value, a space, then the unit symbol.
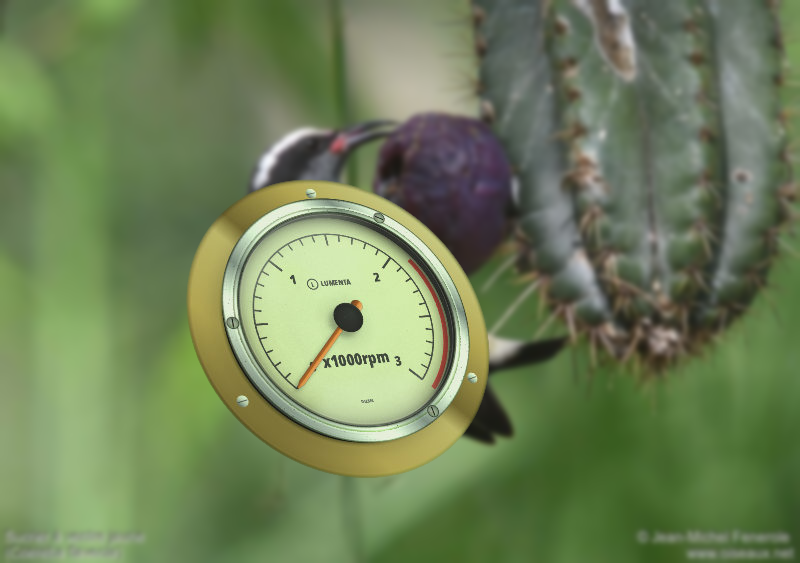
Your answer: 0 rpm
